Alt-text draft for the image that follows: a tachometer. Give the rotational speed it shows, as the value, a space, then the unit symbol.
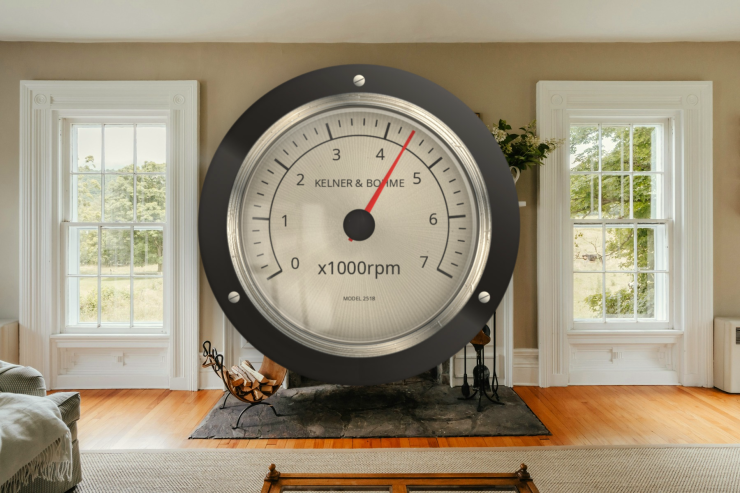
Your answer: 4400 rpm
